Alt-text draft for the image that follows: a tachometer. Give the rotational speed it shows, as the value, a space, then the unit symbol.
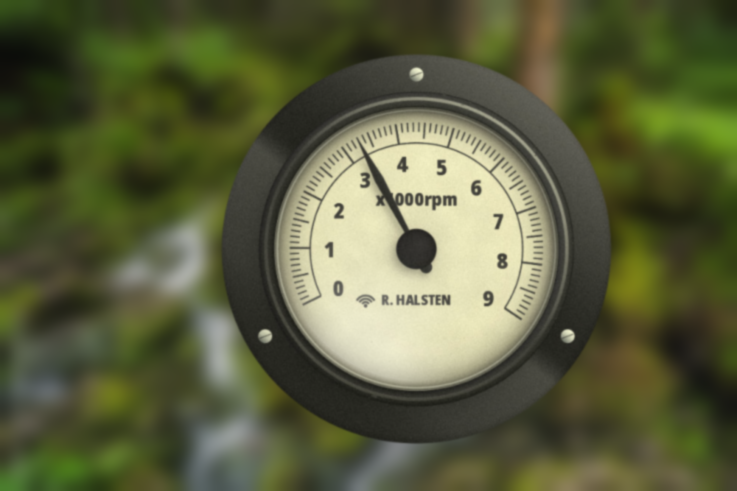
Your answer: 3300 rpm
